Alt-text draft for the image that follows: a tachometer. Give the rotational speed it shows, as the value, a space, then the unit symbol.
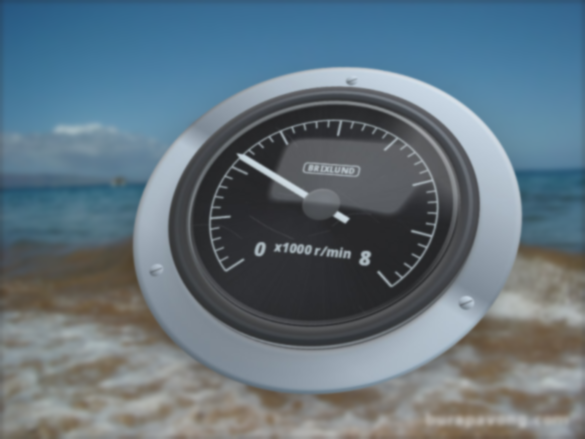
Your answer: 2200 rpm
